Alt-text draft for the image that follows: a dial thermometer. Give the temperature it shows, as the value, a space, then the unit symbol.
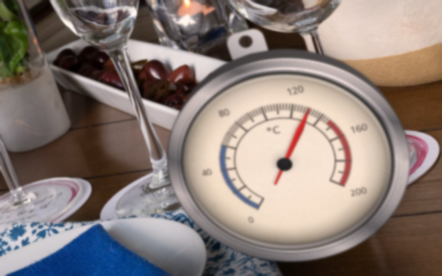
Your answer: 130 °C
